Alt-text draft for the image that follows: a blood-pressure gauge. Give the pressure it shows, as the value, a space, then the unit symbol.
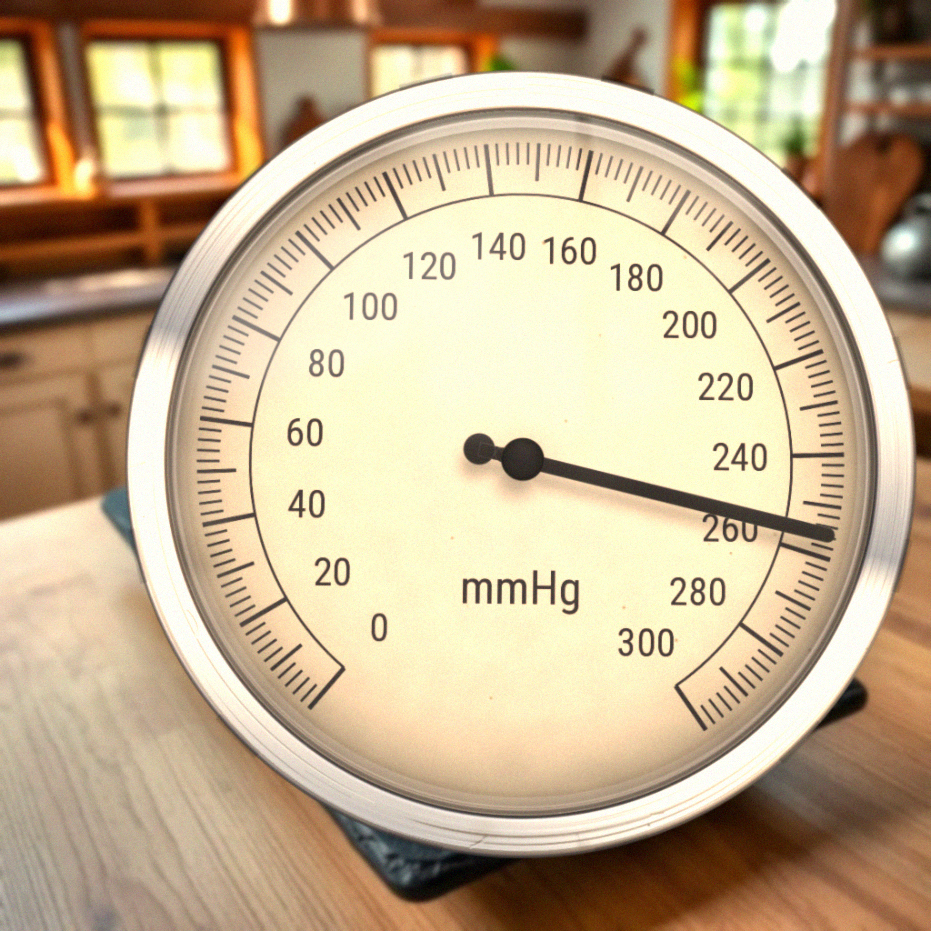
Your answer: 256 mmHg
